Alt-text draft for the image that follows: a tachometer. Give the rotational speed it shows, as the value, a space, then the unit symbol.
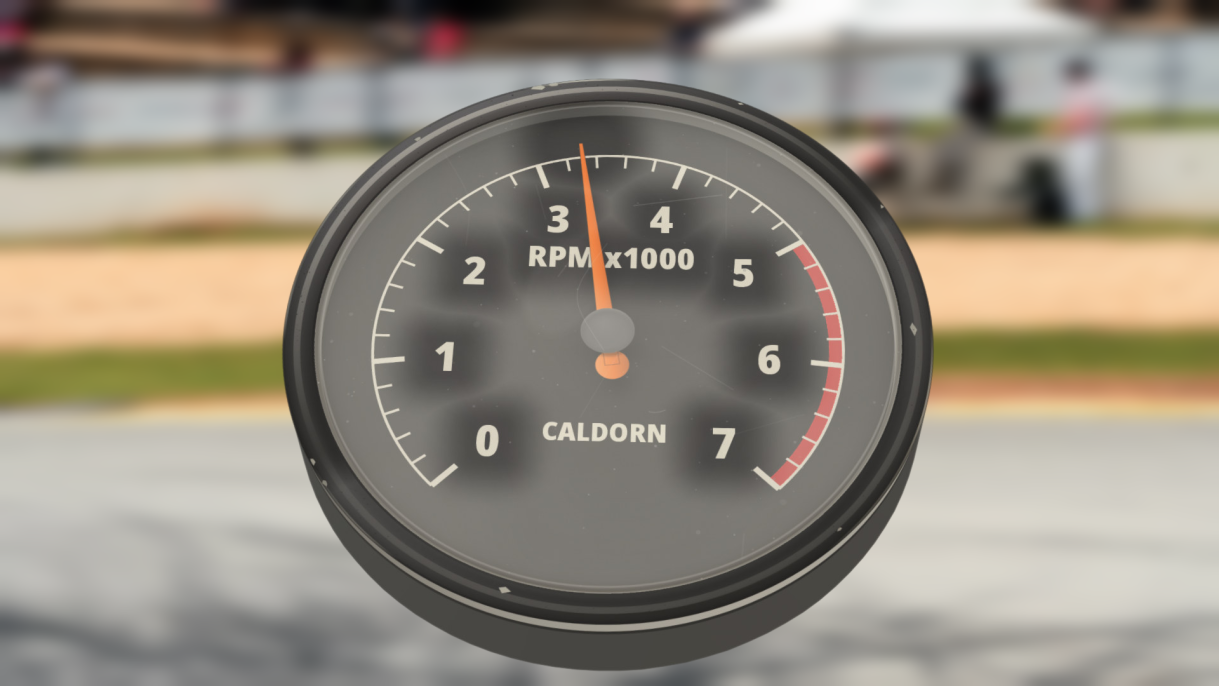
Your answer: 3300 rpm
